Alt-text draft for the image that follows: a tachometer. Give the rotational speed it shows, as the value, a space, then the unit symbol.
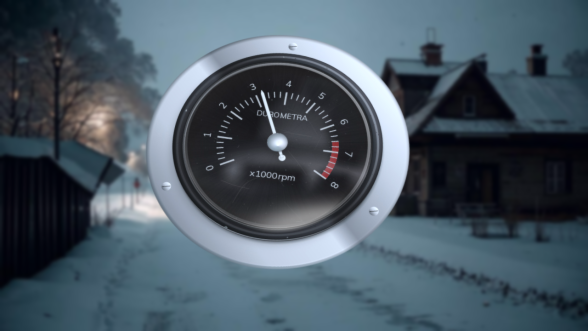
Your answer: 3200 rpm
